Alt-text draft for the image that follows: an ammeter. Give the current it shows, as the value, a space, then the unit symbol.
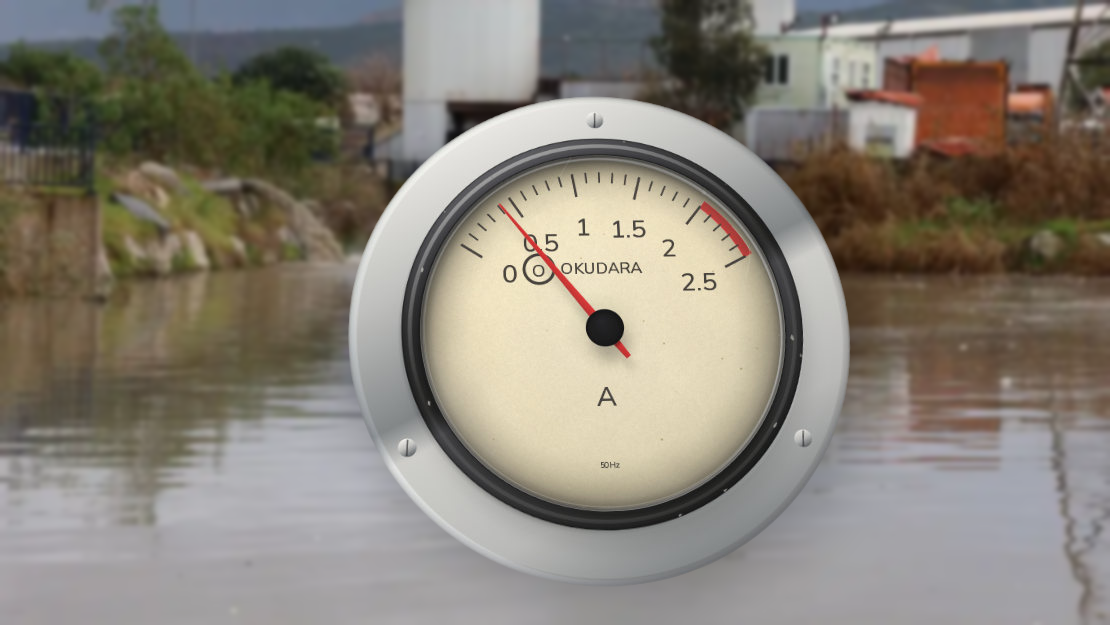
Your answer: 0.4 A
